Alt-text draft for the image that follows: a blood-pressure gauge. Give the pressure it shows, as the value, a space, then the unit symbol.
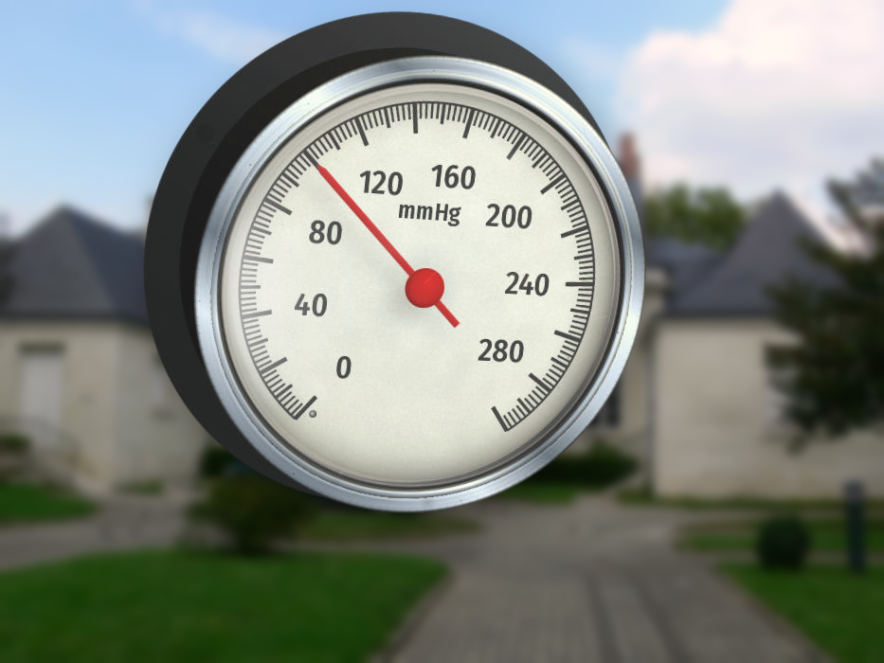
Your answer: 100 mmHg
